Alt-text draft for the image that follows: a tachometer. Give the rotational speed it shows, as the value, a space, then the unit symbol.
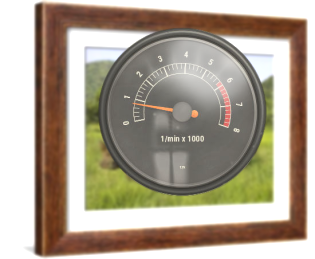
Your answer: 800 rpm
